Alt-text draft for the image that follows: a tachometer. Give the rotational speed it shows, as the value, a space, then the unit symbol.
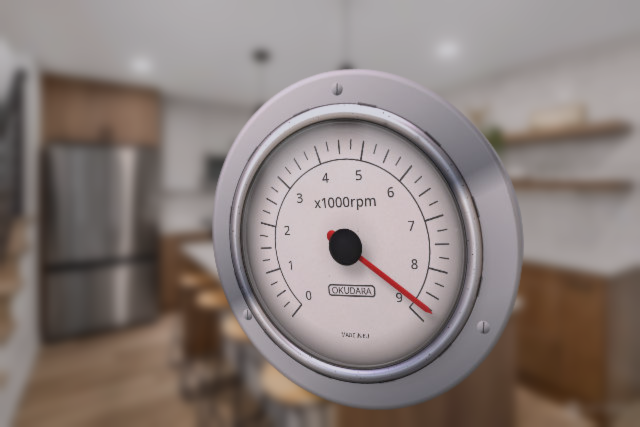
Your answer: 8750 rpm
